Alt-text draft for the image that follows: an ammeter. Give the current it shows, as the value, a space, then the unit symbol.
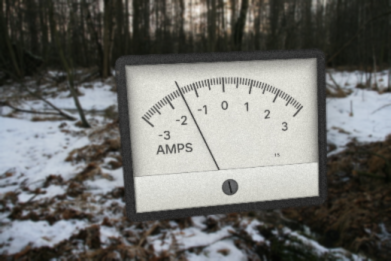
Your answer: -1.5 A
